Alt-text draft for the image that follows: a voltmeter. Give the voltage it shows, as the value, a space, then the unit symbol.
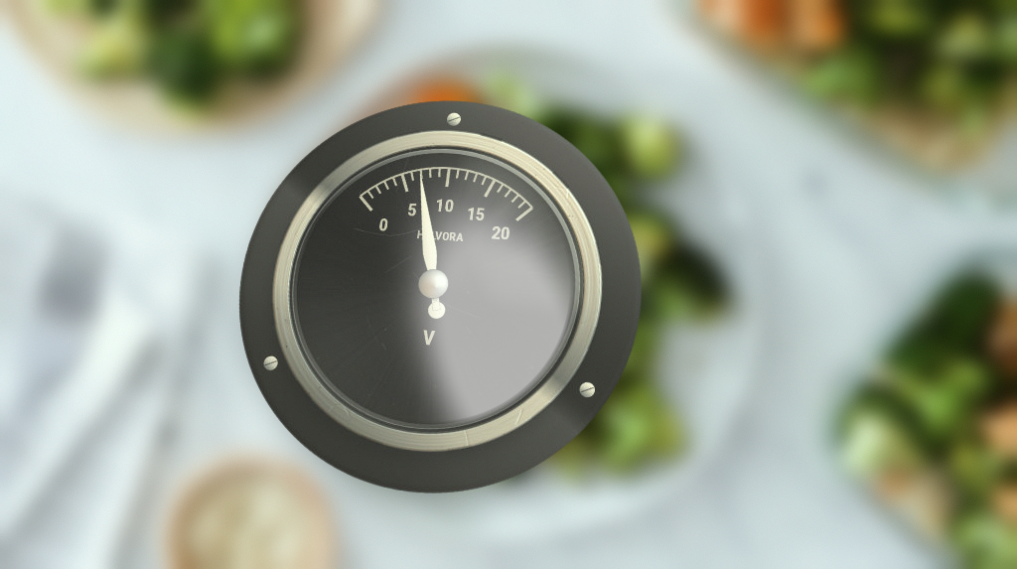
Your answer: 7 V
